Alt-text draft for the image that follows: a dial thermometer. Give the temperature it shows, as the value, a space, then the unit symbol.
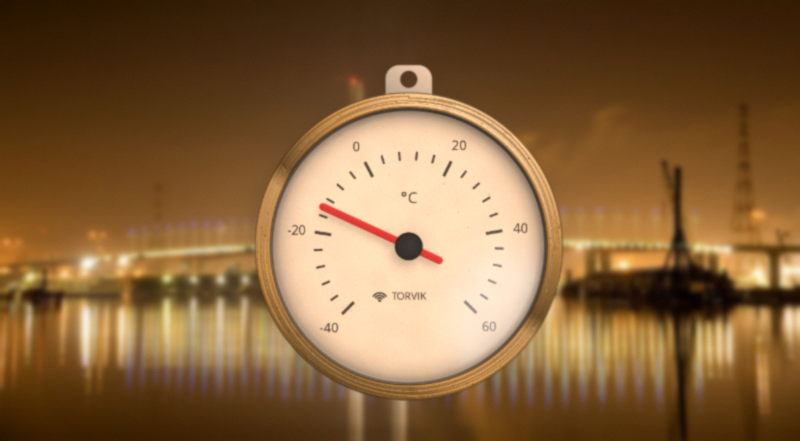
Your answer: -14 °C
